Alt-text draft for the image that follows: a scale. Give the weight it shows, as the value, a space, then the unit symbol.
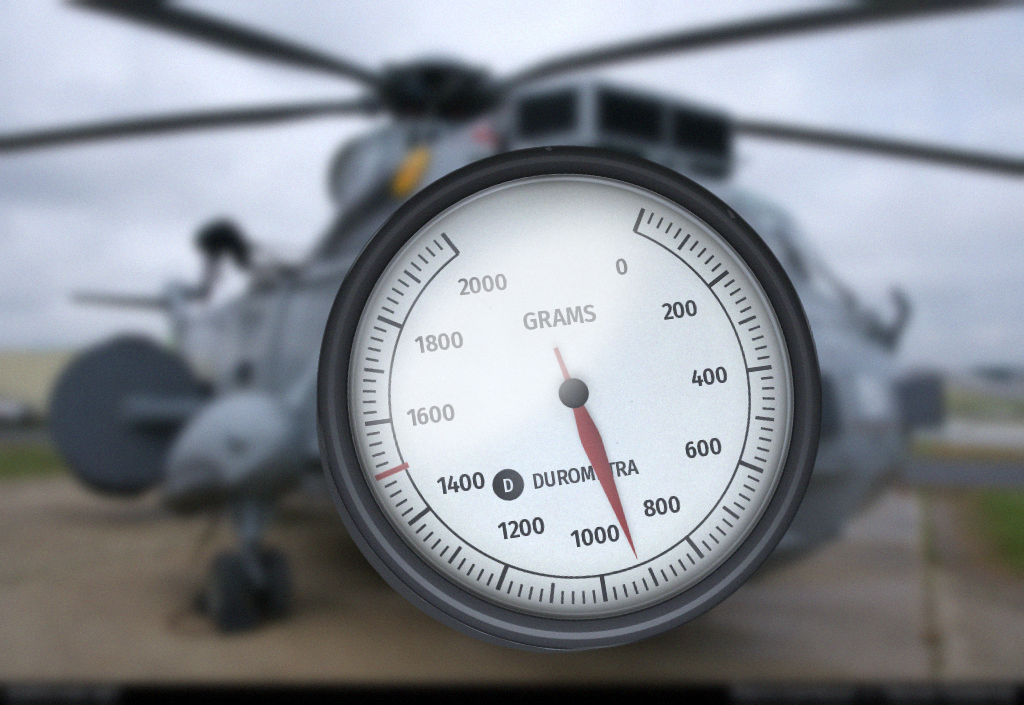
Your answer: 920 g
